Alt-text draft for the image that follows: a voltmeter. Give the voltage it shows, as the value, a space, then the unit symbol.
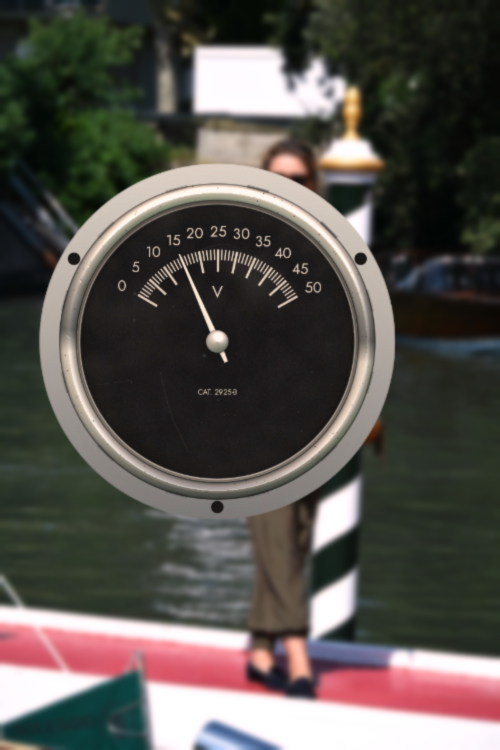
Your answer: 15 V
